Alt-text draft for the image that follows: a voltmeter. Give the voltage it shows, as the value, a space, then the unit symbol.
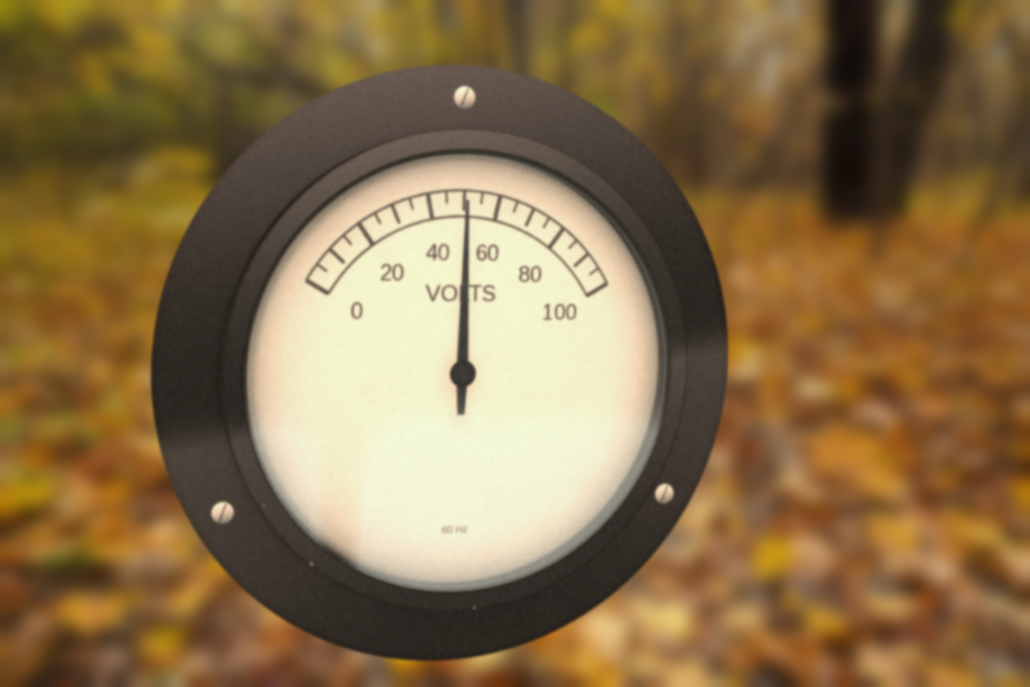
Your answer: 50 V
